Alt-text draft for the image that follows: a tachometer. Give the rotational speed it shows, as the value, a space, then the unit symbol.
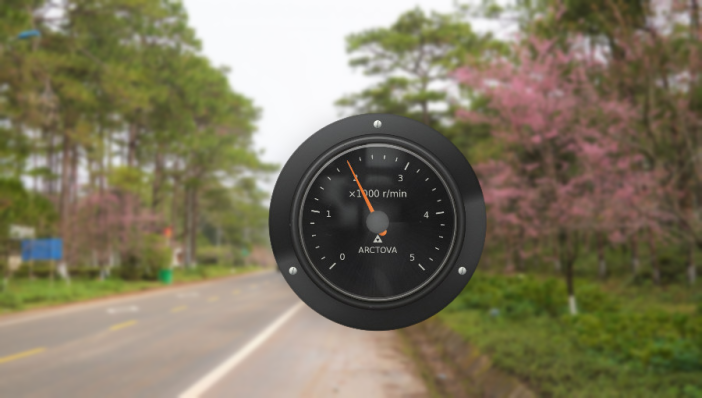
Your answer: 2000 rpm
